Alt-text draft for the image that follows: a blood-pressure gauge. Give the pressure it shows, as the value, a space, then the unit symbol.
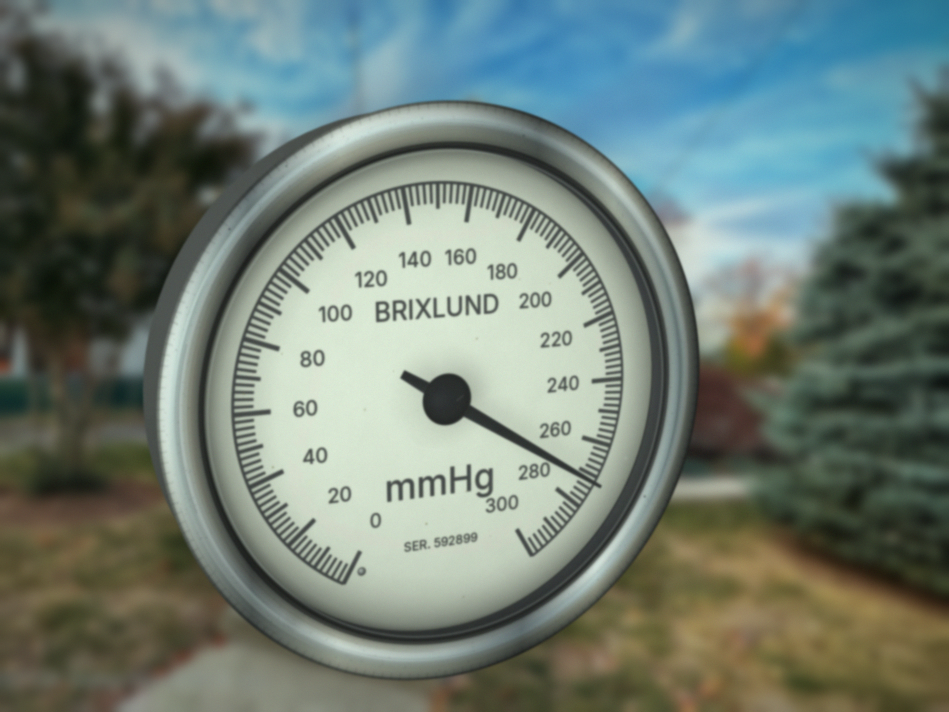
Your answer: 272 mmHg
